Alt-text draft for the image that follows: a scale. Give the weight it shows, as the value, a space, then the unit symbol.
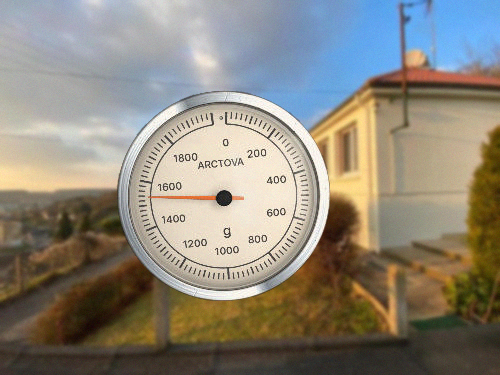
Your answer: 1540 g
